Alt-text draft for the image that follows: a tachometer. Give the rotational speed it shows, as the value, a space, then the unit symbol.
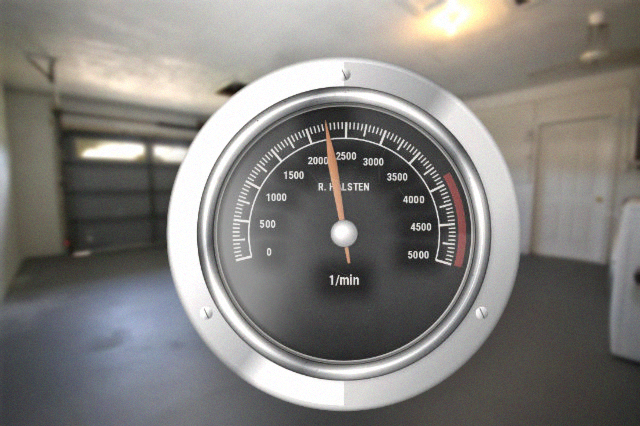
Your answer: 2250 rpm
